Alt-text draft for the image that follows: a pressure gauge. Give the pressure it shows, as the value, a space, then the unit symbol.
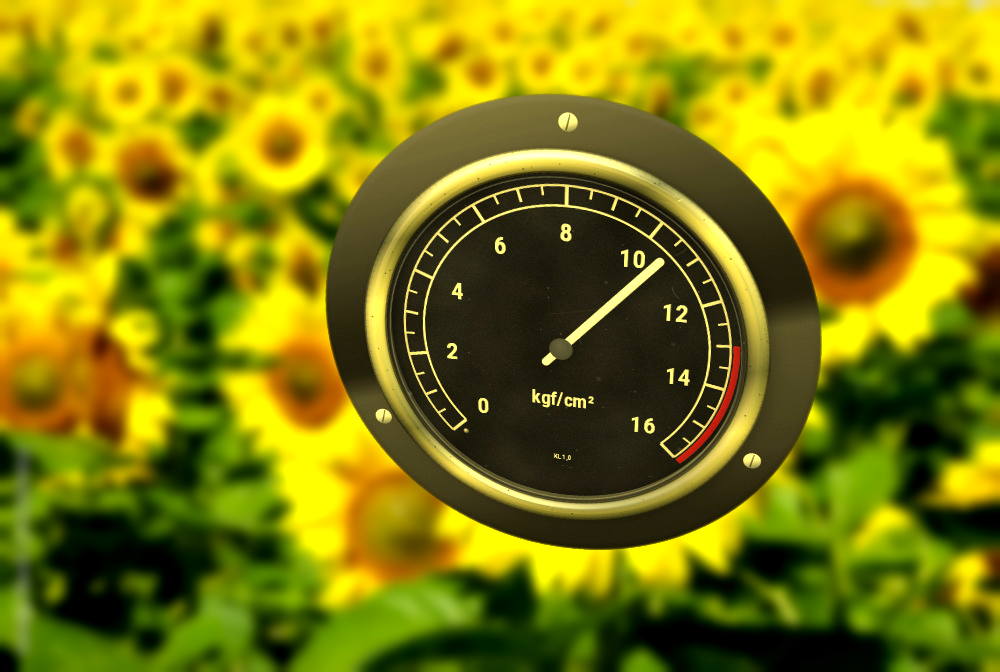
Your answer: 10.5 kg/cm²
